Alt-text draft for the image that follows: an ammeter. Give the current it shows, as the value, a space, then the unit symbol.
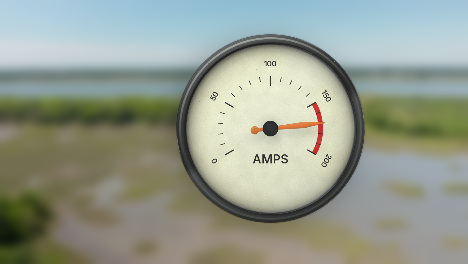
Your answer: 170 A
